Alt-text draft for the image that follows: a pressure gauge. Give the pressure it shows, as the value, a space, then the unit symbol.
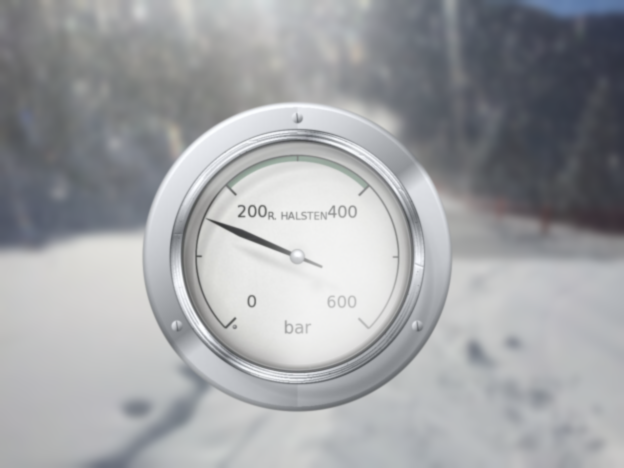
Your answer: 150 bar
